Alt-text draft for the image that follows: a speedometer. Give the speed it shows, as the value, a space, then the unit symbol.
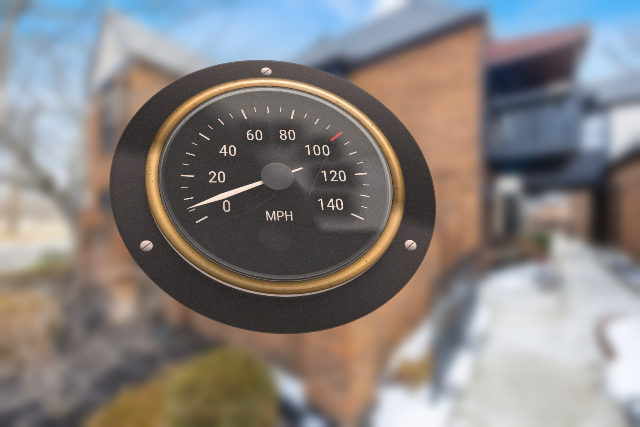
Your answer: 5 mph
